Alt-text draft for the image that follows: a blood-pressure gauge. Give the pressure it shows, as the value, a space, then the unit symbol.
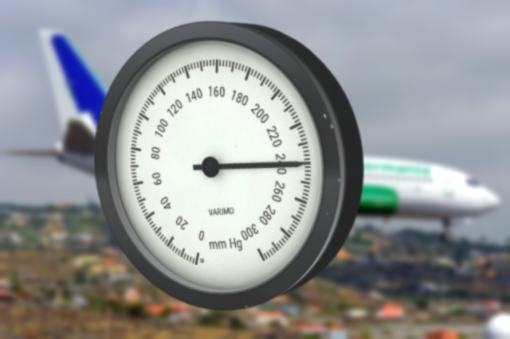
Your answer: 240 mmHg
